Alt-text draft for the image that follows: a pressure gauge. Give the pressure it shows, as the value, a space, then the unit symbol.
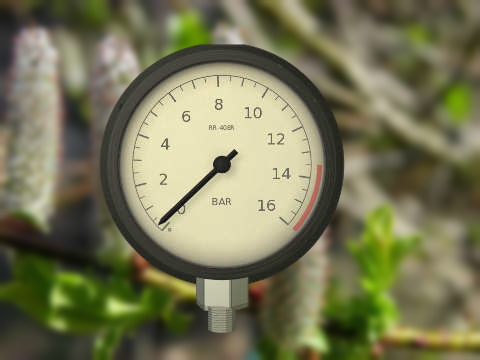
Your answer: 0.25 bar
